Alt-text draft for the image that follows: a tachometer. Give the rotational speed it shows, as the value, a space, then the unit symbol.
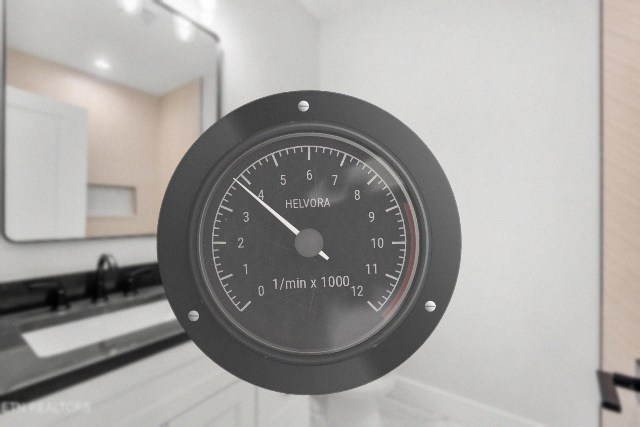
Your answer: 3800 rpm
